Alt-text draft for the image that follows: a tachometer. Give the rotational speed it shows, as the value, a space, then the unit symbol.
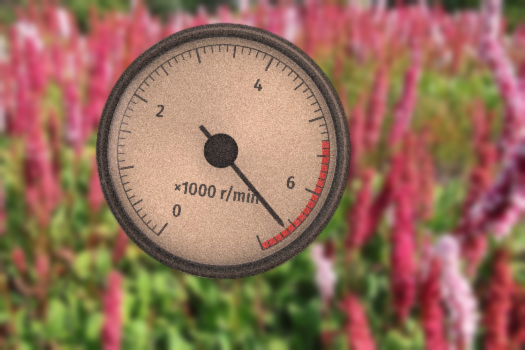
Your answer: 6600 rpm
